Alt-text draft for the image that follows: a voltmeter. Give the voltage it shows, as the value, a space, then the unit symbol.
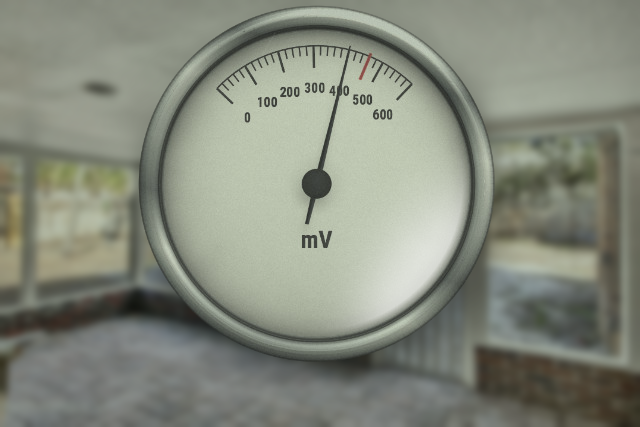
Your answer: 400 mV
